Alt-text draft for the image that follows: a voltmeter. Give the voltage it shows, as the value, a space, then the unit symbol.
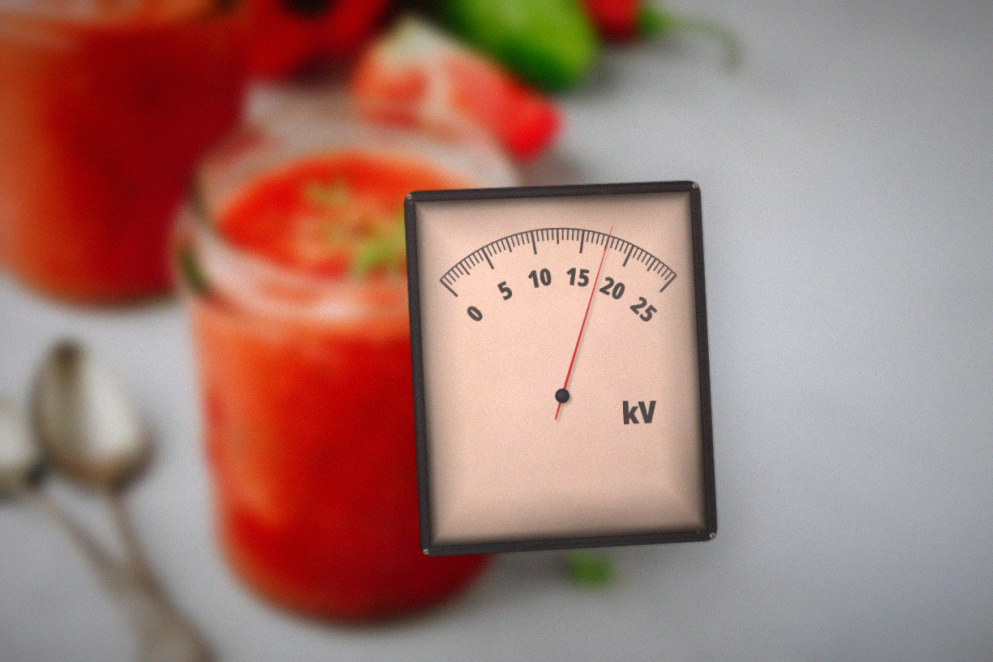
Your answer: 17.5 kV
